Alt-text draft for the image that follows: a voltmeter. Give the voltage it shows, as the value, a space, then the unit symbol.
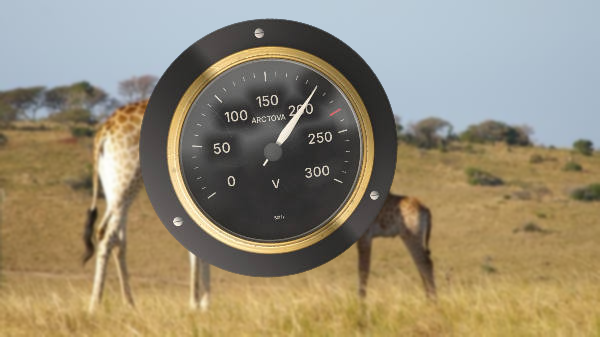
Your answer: 200 V
